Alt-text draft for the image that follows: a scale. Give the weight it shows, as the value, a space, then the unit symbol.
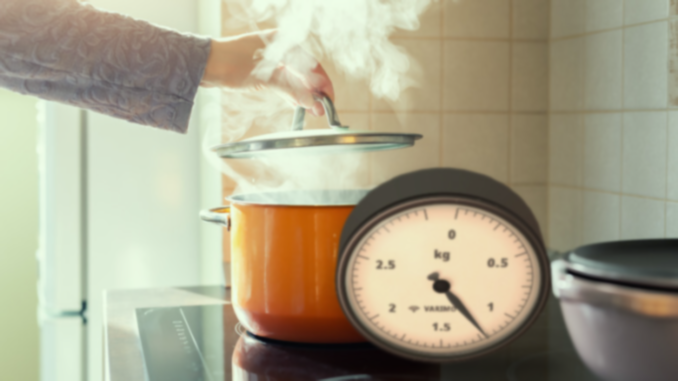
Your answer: 1.2 kg
